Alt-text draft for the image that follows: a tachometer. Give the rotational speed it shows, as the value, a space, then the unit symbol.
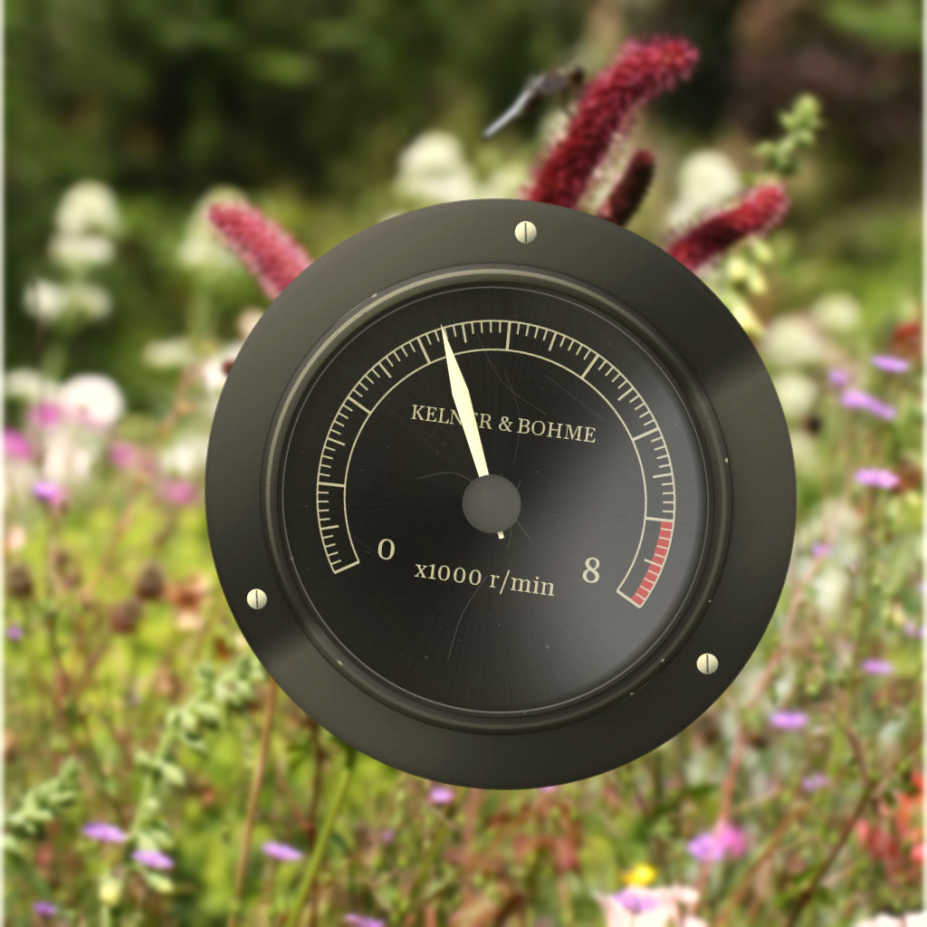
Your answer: 3300 rpm
